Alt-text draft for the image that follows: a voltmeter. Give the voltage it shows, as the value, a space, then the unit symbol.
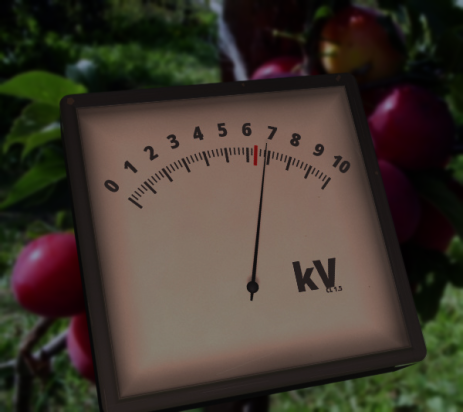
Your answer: 6.8 kV
